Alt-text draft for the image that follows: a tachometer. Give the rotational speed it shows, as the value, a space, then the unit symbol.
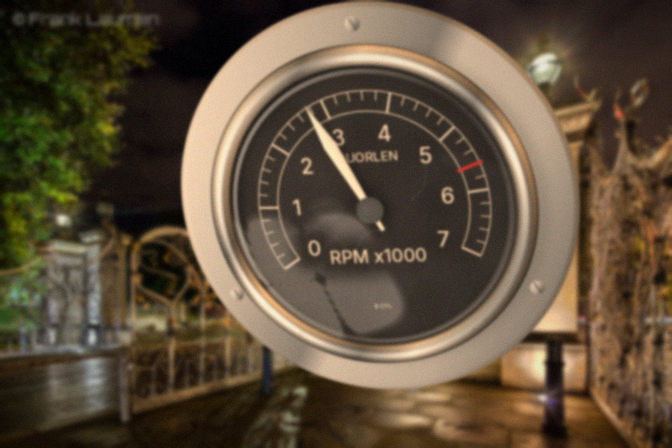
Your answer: 2800 rpm
